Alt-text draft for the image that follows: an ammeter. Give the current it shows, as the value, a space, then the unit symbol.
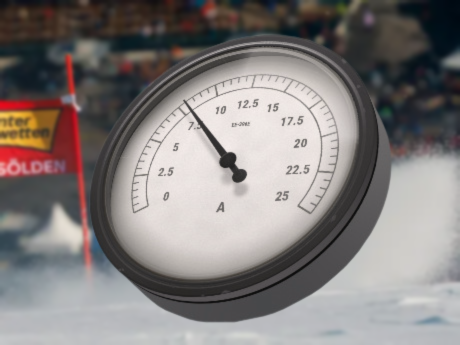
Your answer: 8 A
